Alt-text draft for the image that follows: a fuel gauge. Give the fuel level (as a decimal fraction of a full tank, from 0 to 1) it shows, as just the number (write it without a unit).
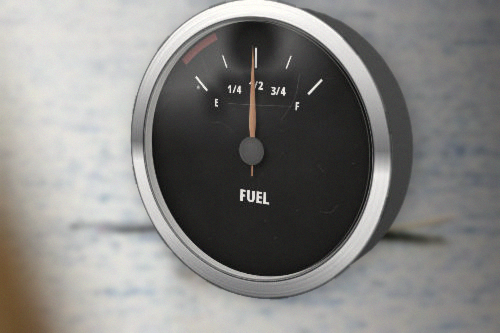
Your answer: 0.5
